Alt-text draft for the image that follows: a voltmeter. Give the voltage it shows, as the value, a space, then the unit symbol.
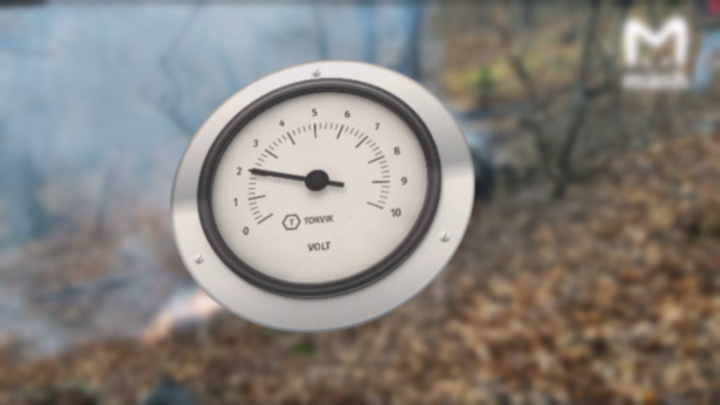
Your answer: 2 V
